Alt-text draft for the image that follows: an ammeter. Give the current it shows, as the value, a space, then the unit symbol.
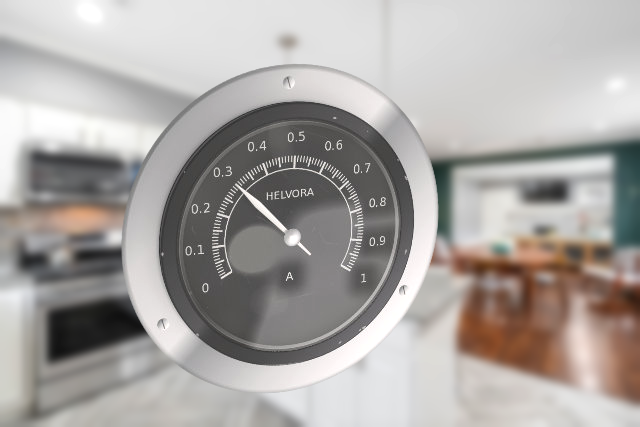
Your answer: 0.3 A
